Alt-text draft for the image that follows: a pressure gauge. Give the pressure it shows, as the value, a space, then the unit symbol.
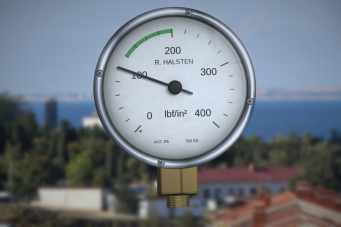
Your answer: 100 psi
